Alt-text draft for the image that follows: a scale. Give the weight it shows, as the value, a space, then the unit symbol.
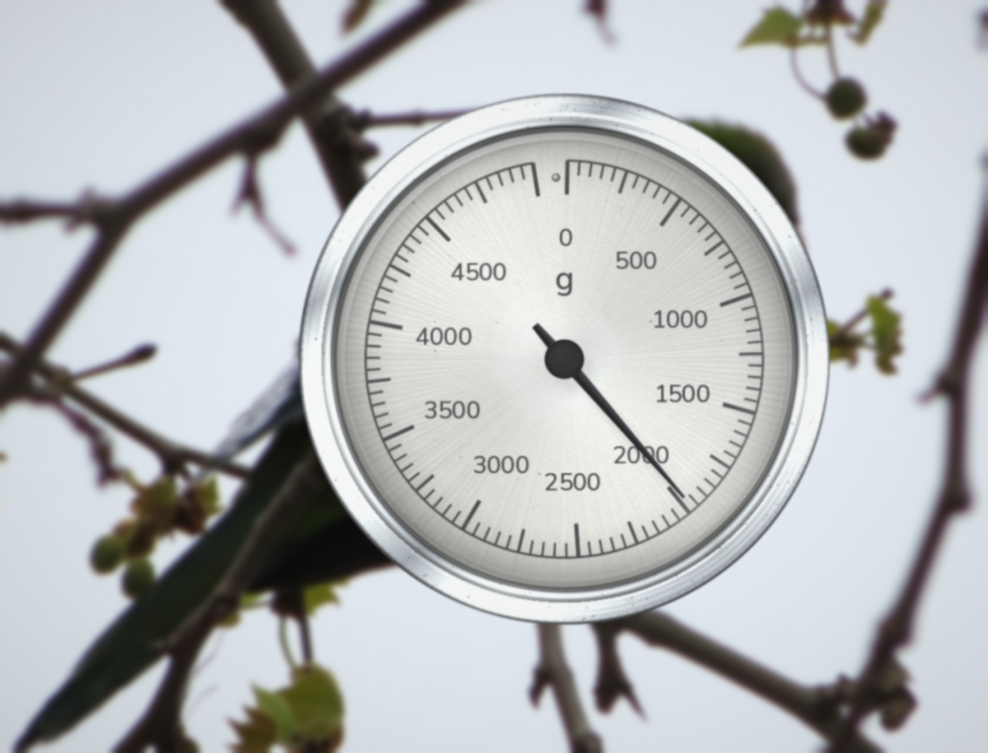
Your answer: 1975 g
